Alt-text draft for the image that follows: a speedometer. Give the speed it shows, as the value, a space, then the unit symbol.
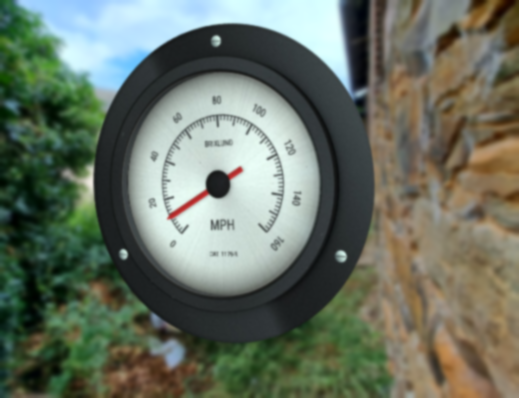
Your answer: 10 mph
